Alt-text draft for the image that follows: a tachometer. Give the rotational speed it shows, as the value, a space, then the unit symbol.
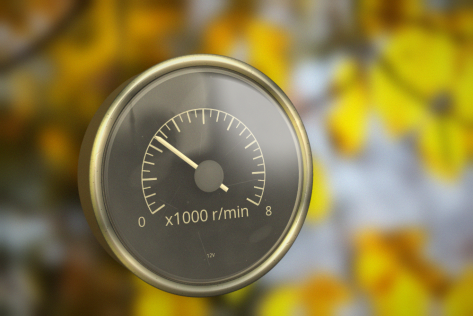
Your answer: 2250 rpm
